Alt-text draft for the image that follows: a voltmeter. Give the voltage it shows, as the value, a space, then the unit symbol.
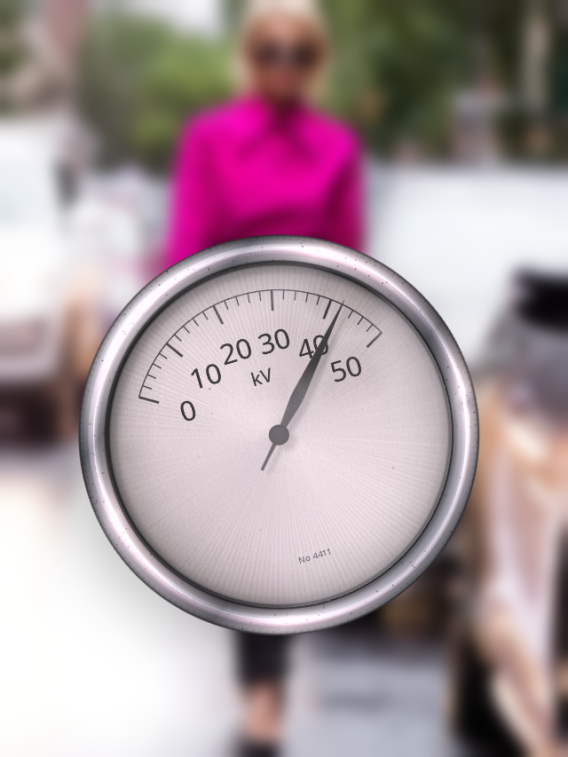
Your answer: 42 kV
